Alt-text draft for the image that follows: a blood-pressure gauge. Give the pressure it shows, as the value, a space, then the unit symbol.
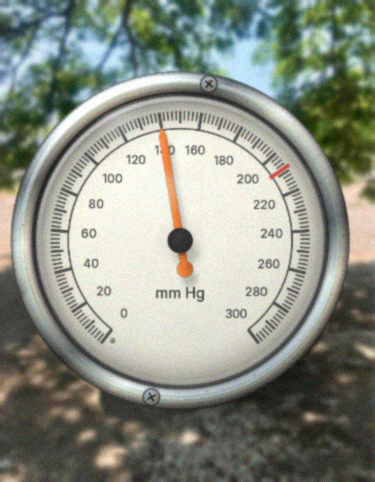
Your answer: 140 mmHg
